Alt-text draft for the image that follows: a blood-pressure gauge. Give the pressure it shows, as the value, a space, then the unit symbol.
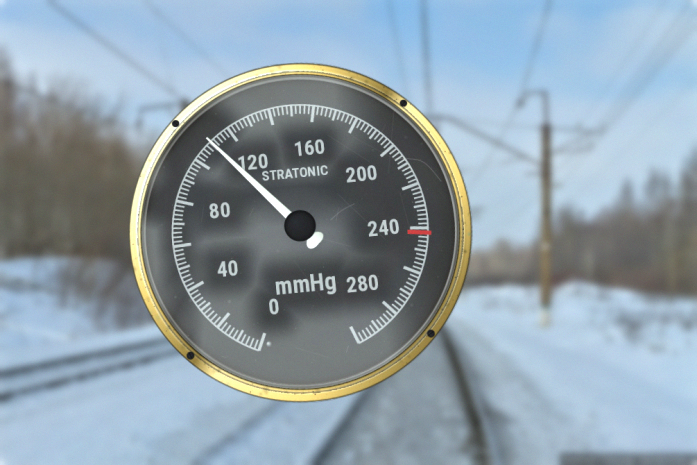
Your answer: 110 mmHg
